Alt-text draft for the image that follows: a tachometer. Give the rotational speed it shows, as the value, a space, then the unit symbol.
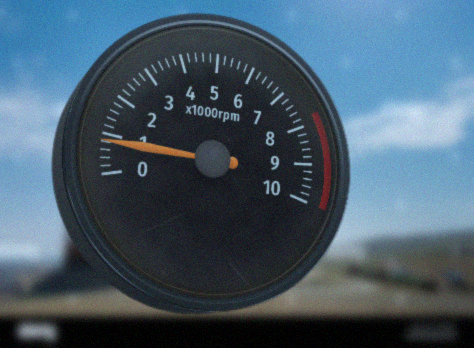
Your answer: 800 rpm
